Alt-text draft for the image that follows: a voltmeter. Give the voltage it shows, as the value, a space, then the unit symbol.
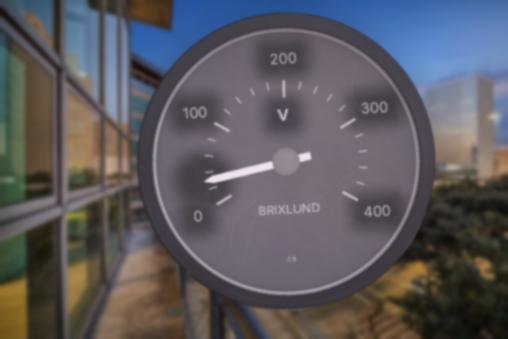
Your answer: 30 V
